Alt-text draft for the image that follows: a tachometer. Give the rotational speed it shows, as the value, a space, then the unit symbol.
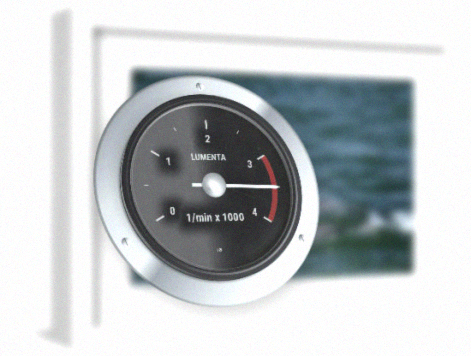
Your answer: 3500 rpm
